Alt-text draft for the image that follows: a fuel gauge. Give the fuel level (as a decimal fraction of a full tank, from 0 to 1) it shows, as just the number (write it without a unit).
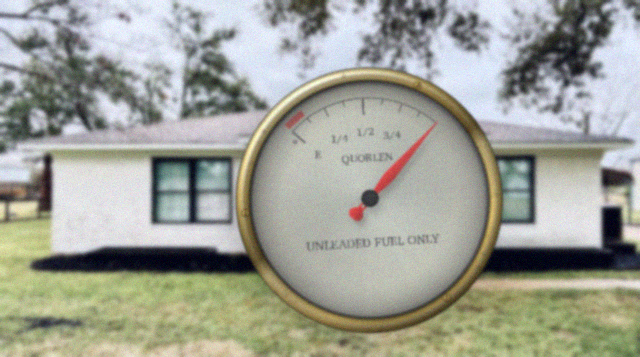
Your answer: 1
